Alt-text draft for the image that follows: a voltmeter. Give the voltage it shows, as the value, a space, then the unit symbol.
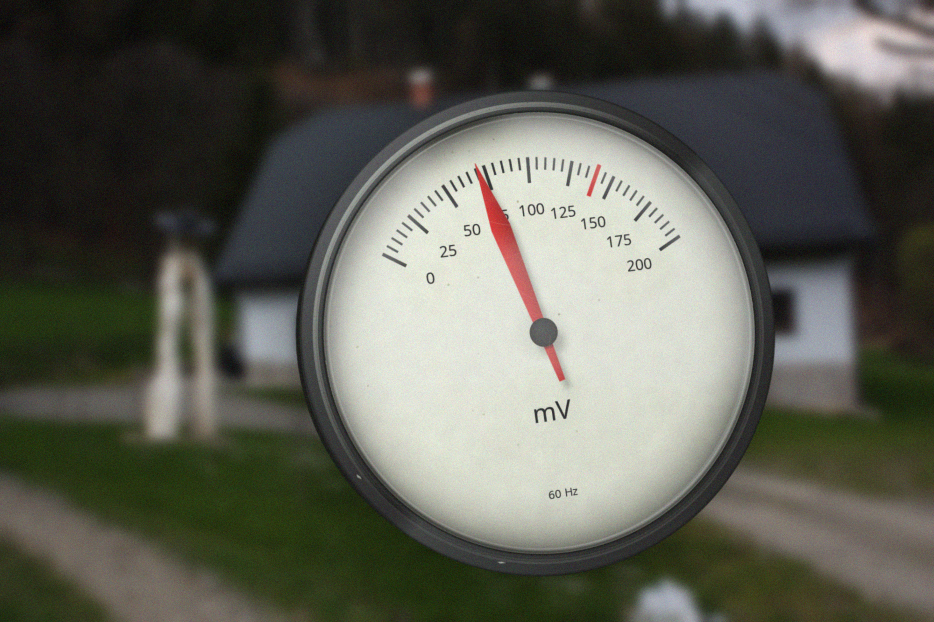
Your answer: 70 mV
